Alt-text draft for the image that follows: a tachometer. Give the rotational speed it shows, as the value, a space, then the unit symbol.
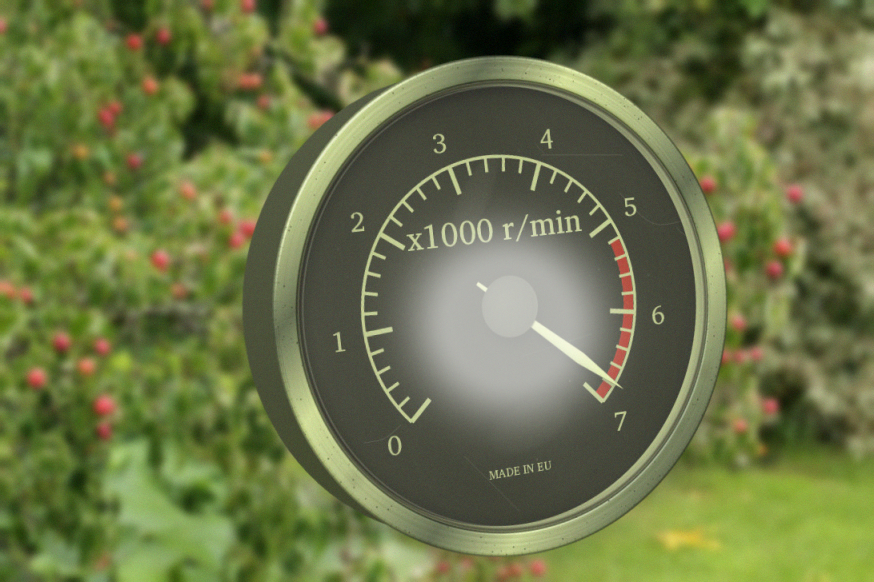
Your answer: 6800 rpm
